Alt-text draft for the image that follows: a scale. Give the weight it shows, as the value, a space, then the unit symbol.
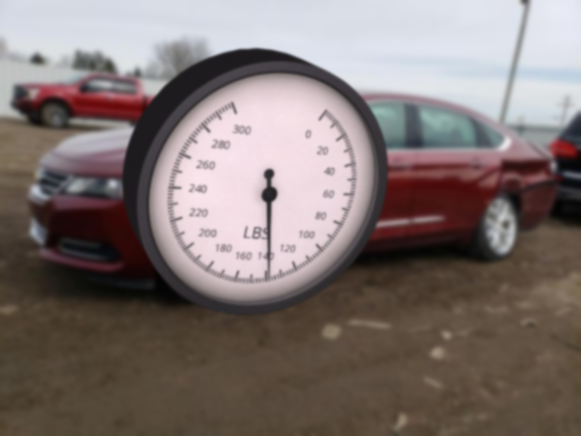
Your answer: 140 lb
